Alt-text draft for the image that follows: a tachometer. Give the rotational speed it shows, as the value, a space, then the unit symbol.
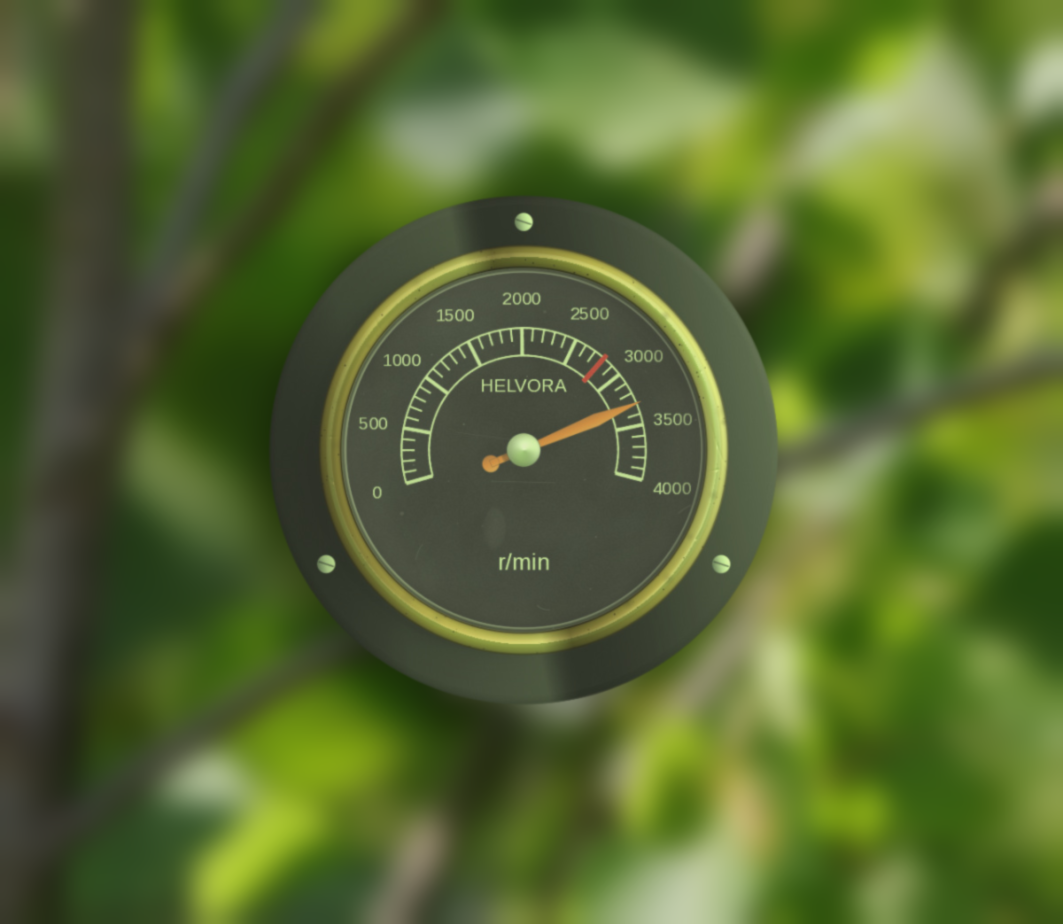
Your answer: 3300 rpm
